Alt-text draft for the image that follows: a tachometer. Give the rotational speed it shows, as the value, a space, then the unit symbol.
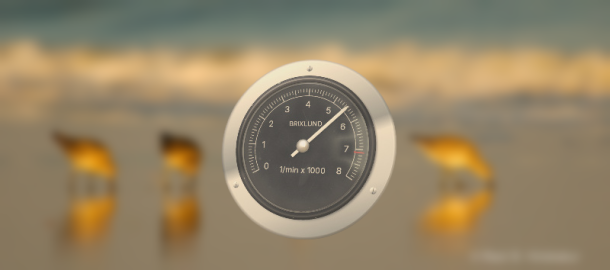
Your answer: 5500 rpm
